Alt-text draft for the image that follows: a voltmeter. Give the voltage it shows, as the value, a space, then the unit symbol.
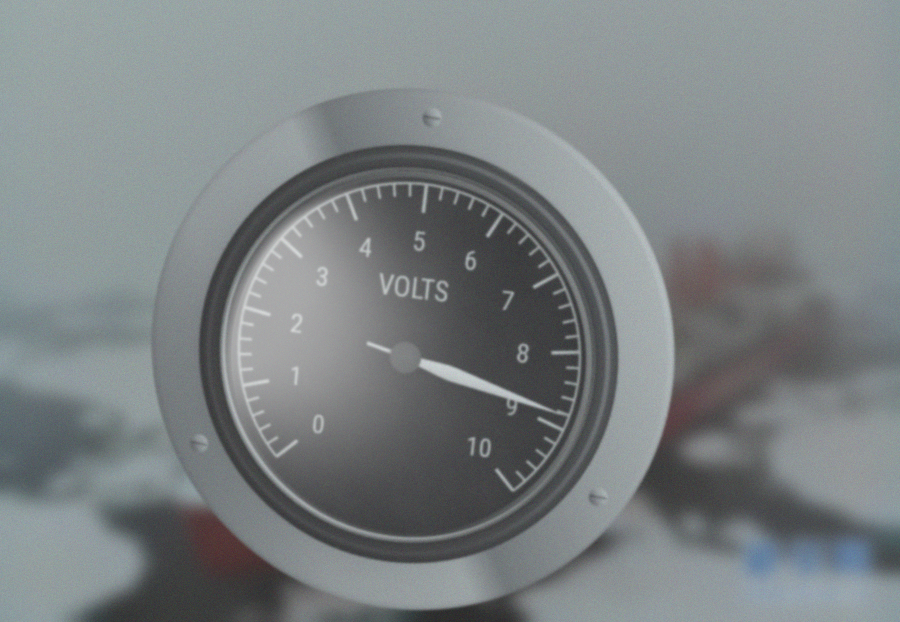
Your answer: 8.8 V
